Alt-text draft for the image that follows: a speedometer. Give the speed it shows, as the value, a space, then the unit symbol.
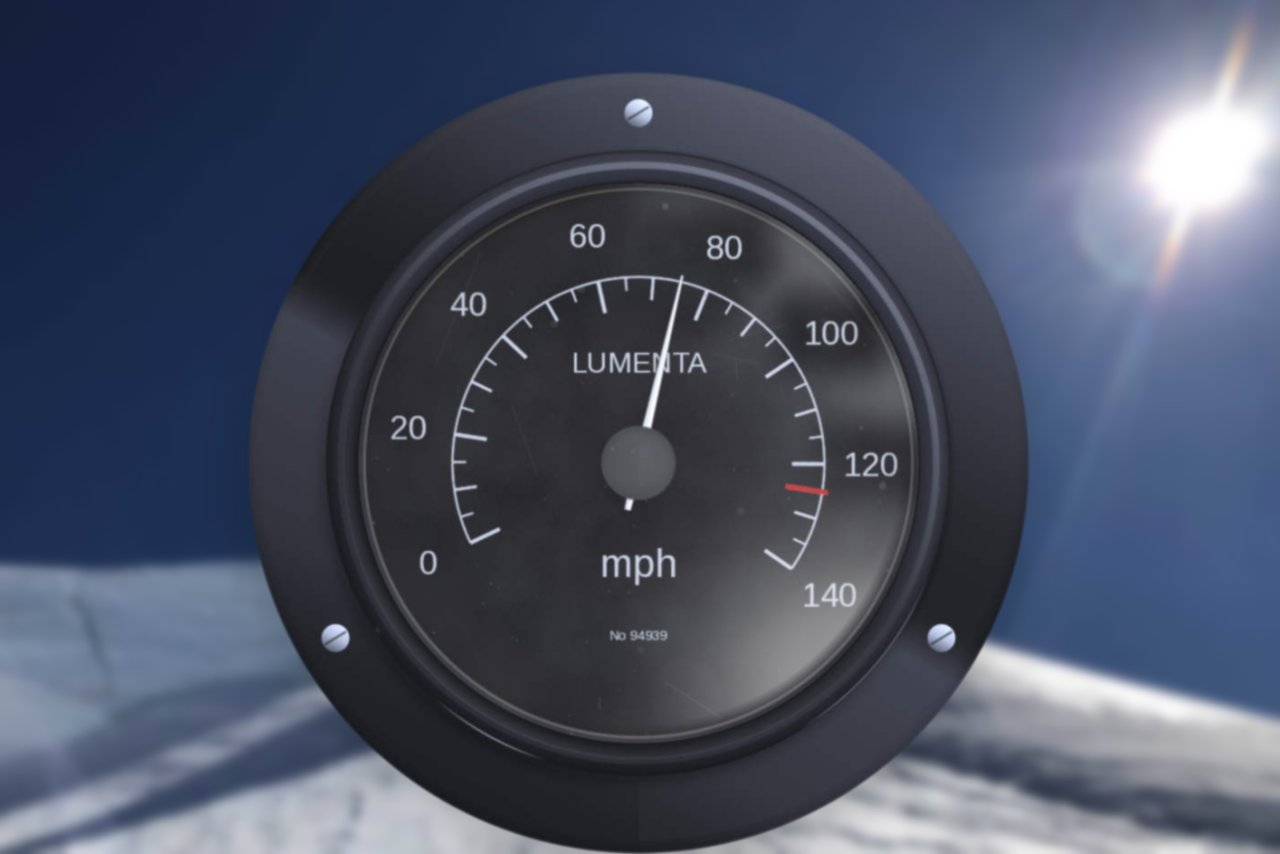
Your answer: 75 mph
